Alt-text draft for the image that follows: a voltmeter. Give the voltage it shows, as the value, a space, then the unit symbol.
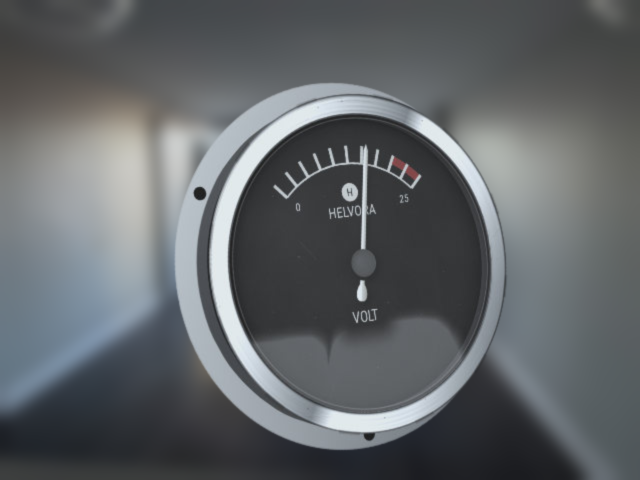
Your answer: 15 V
